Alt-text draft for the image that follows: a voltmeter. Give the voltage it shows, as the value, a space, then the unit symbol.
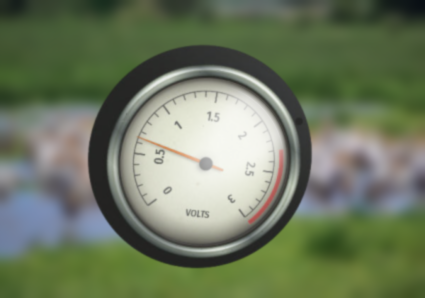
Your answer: 0.65 V
